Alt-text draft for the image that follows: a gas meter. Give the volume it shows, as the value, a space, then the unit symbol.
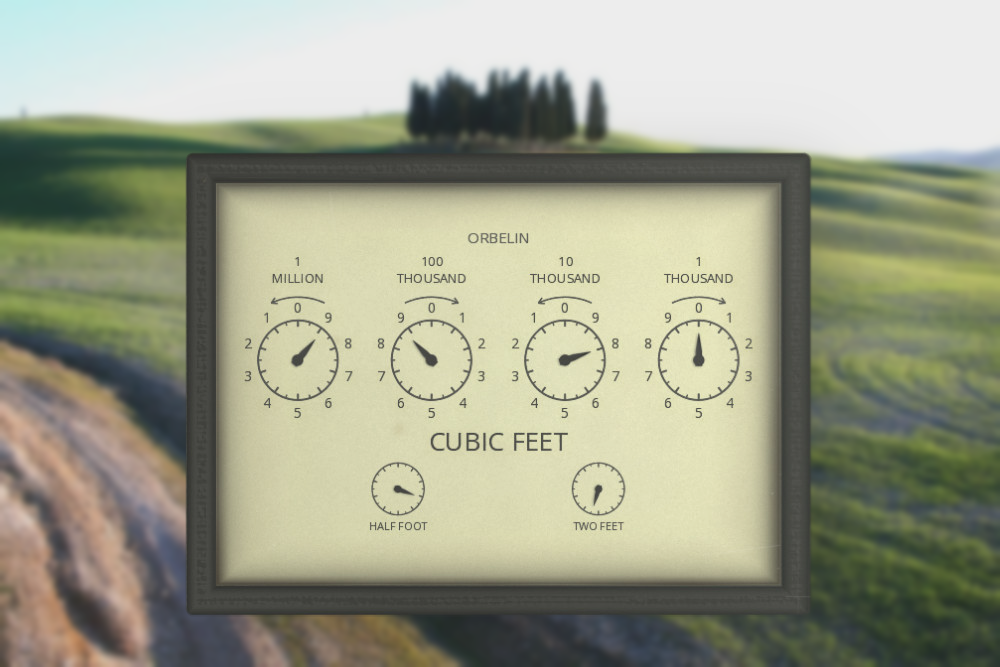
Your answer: 888000 ft³
